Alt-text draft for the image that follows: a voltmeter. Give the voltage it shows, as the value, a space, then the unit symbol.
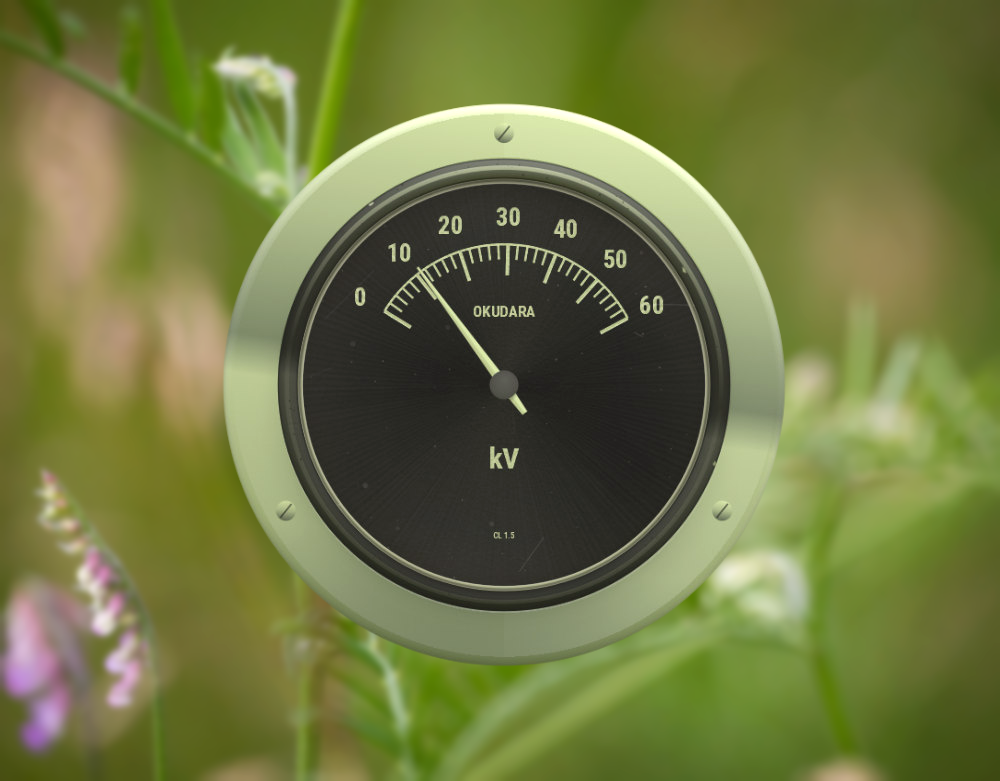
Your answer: 11 kV
